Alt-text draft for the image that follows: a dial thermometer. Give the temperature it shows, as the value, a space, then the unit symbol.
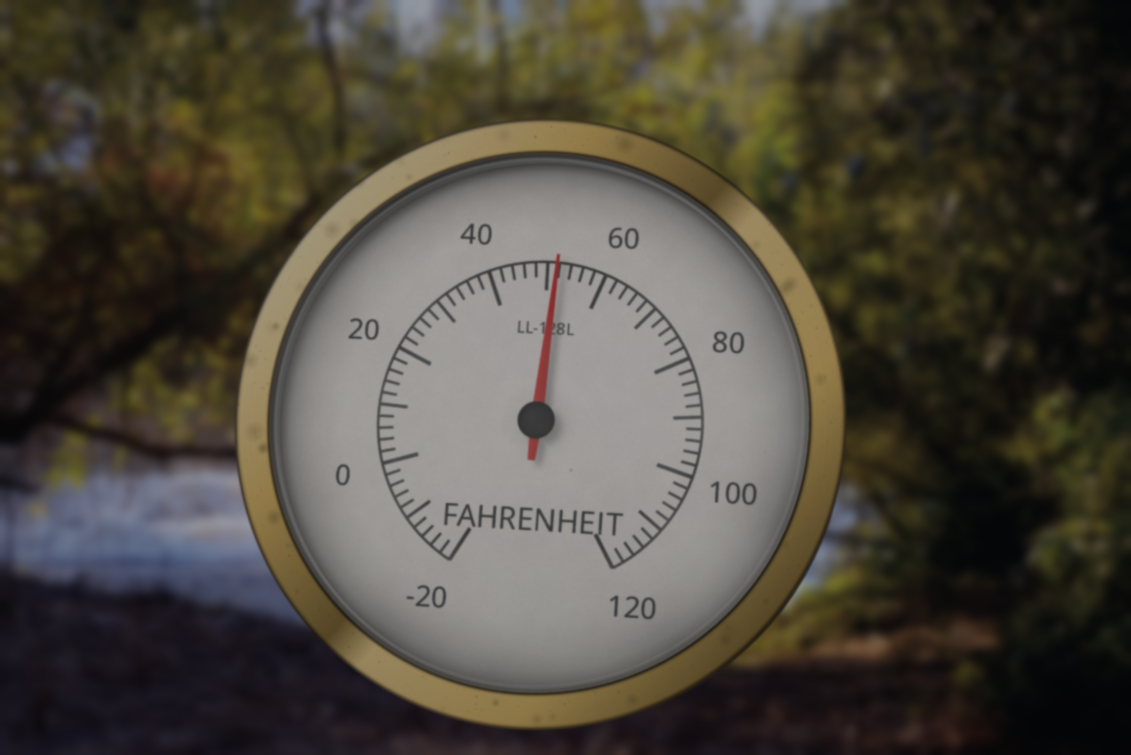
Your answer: 52 °F
